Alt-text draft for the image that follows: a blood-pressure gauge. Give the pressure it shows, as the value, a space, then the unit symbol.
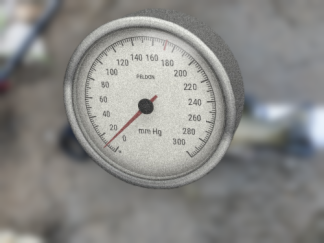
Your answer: 10 mmHg
